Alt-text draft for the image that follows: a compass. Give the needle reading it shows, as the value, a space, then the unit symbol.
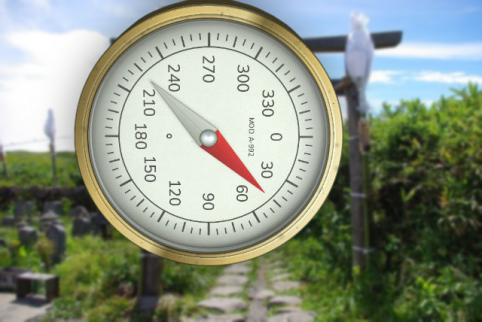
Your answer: 45 °
